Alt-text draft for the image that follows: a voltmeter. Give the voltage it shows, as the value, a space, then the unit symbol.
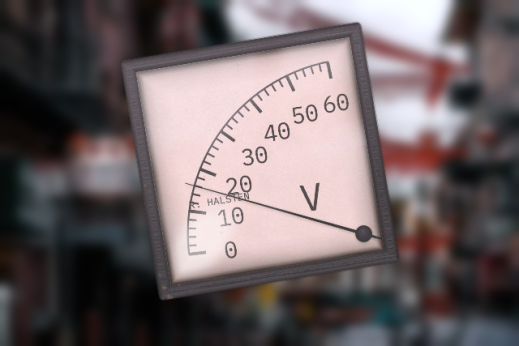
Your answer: 16 V
